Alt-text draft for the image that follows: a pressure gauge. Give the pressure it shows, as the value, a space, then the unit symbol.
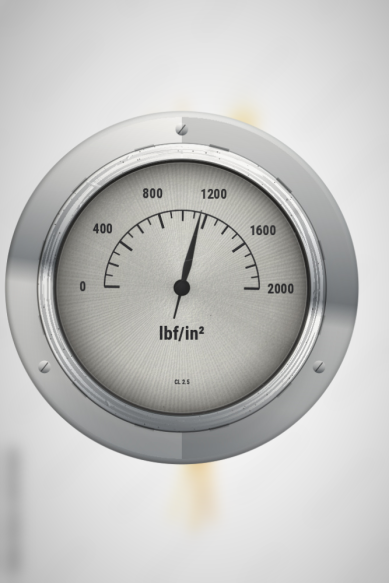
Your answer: 1150 psi
